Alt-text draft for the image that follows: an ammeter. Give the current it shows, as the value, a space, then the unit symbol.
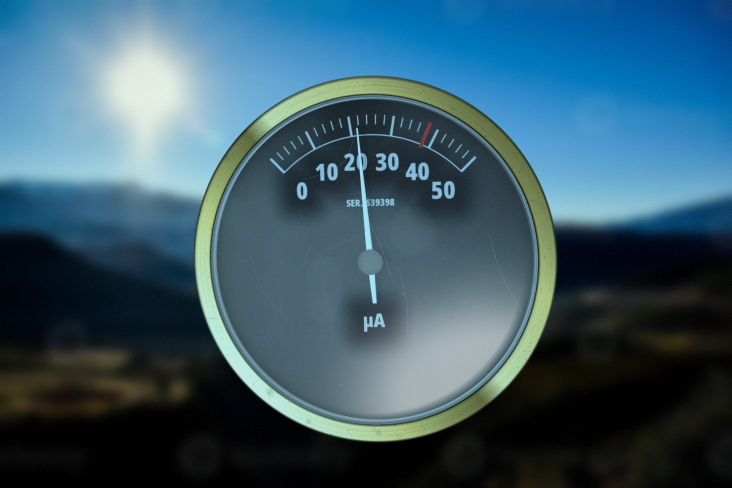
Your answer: 22 µA
